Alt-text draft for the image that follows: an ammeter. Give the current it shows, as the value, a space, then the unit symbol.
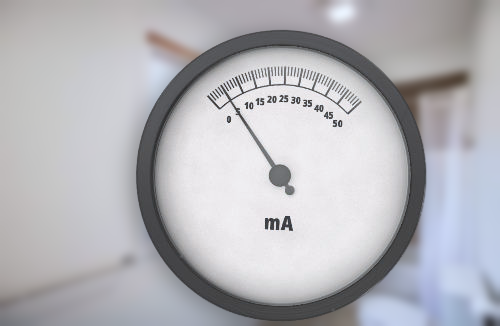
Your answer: 5 mA
